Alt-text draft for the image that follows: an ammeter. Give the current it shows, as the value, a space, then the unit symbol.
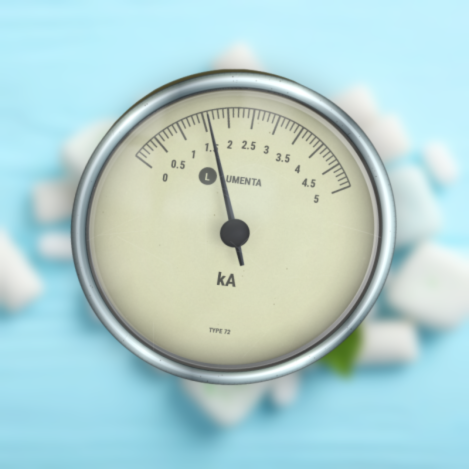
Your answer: 1.6 kA
